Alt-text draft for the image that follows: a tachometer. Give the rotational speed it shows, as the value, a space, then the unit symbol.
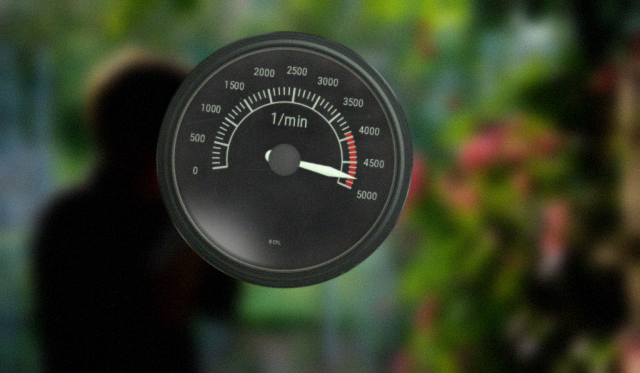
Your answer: 4800 rpm
